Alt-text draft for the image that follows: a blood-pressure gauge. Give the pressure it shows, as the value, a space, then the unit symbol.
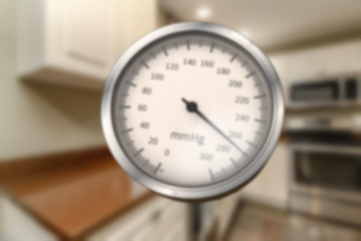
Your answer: 270 mmHg
